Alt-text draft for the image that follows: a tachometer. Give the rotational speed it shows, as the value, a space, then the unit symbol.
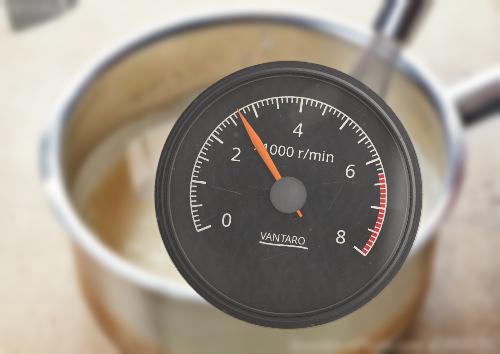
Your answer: 2700 rpm
